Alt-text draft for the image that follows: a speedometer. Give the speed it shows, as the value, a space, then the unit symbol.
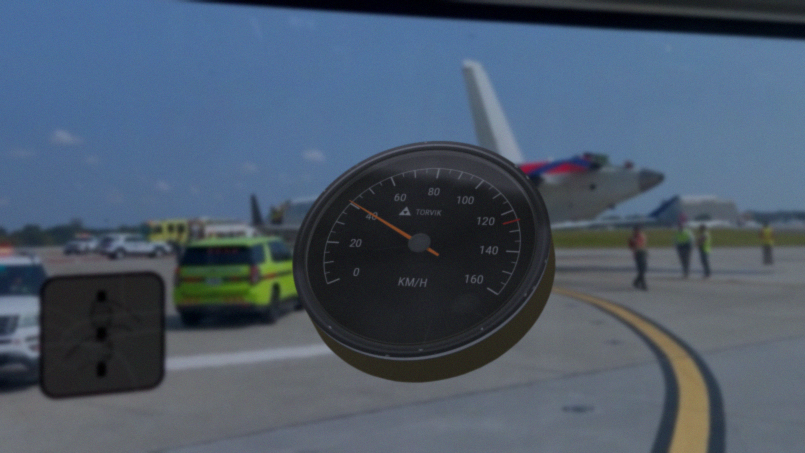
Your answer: 40 km/h
